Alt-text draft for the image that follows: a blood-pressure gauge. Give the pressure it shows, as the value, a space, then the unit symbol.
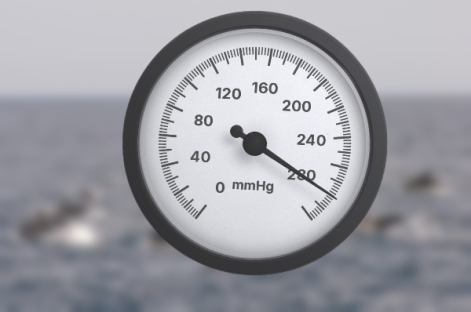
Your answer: 280 mmHg
